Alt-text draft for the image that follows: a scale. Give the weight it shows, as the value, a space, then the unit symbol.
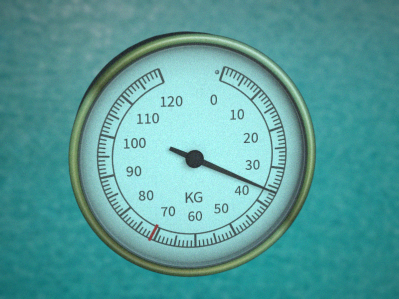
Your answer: 36 kg
